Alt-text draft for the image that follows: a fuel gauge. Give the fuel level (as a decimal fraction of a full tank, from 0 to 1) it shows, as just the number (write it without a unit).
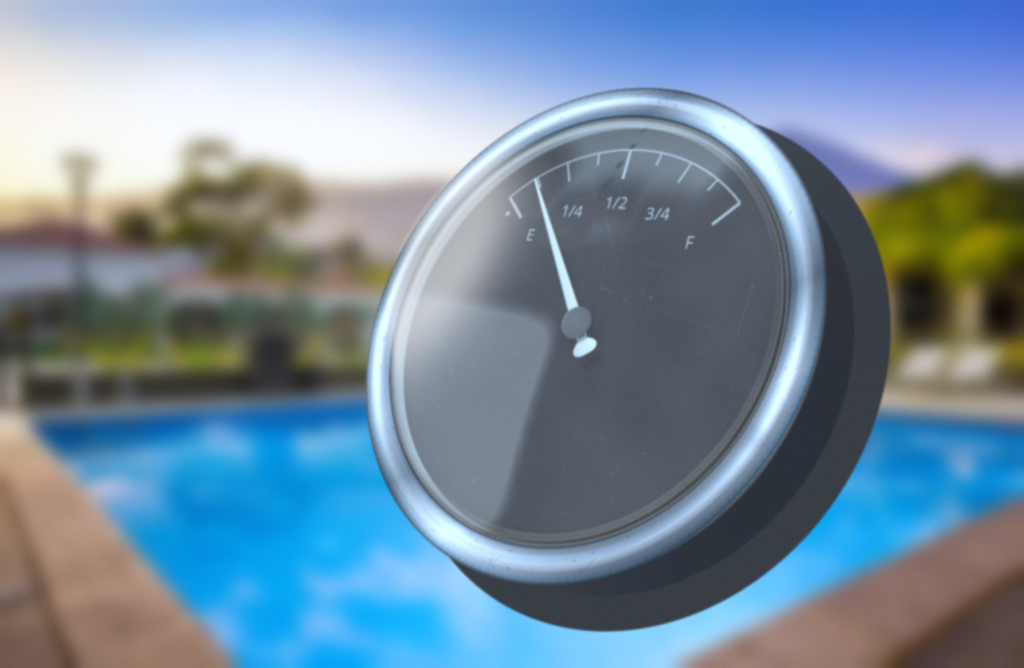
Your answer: 0.125
